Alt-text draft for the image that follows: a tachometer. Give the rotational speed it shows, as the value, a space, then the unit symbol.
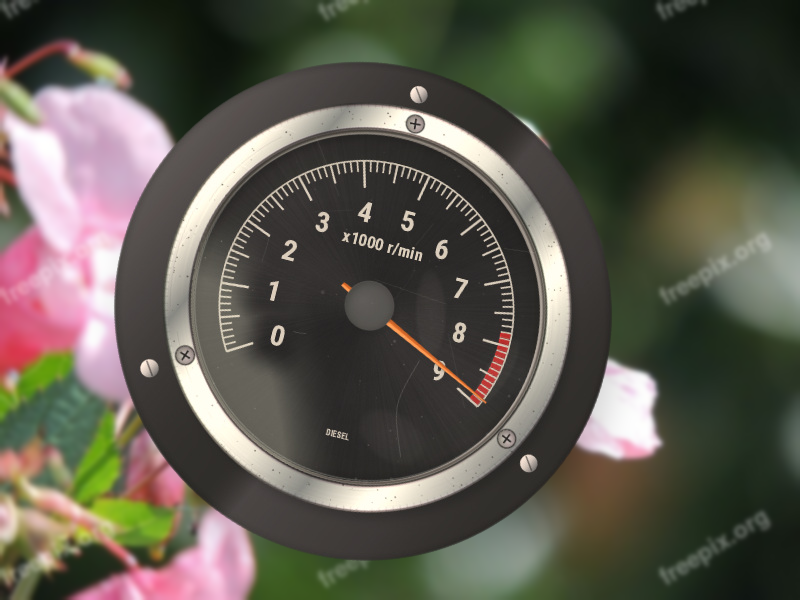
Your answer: 8900 rpm
